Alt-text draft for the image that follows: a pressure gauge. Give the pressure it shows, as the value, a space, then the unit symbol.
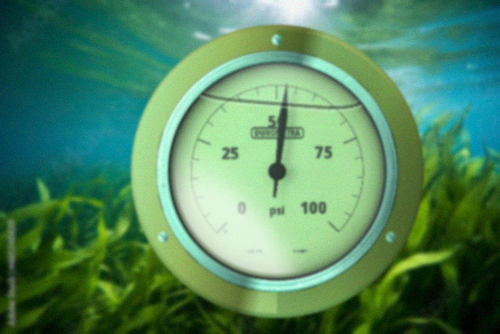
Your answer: 52.5 psi
